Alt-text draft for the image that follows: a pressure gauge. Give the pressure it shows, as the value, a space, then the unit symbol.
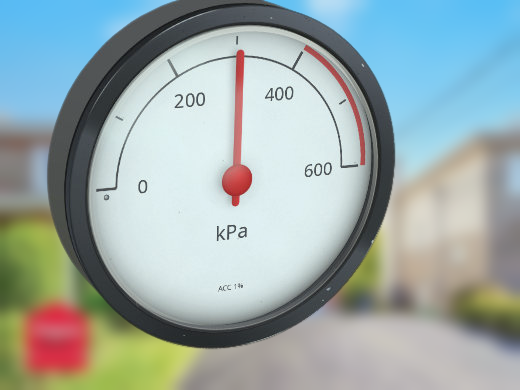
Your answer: 300 kPa
